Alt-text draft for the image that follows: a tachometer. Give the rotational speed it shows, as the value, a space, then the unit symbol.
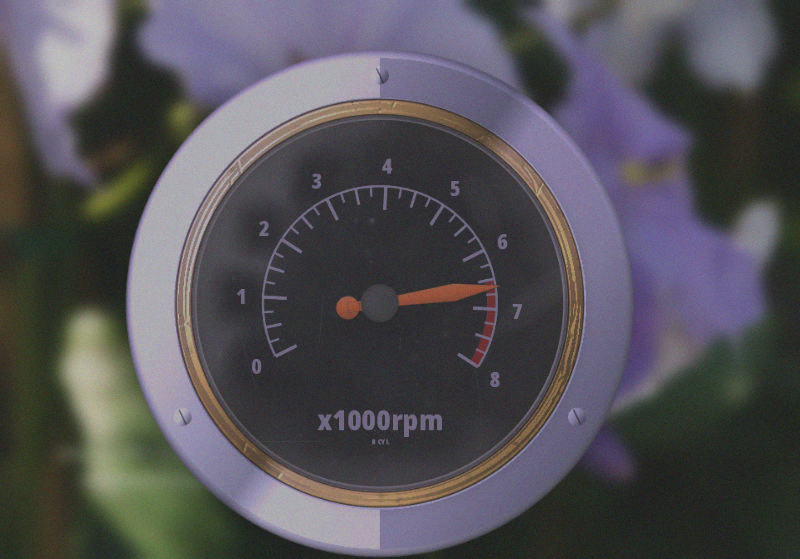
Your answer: 6625 rpm
